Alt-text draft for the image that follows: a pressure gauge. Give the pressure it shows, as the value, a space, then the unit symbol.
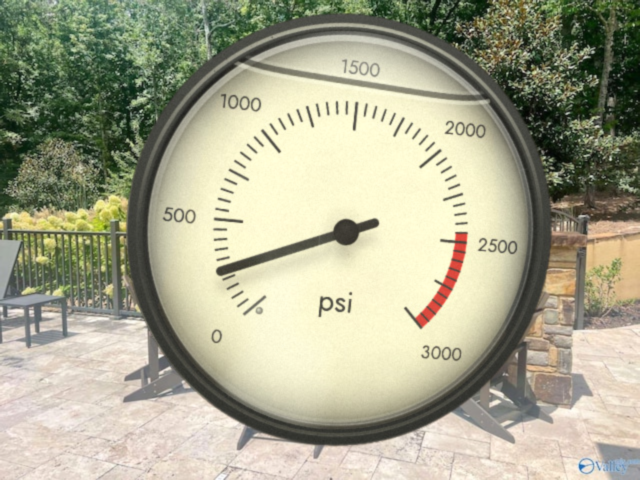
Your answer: 250 psi
